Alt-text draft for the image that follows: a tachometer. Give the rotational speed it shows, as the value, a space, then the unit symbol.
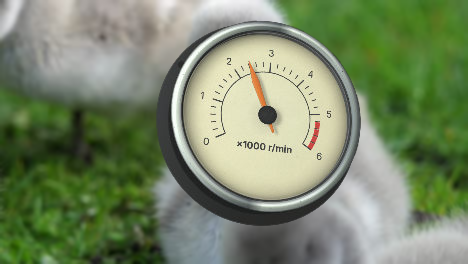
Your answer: 2400 rpm
